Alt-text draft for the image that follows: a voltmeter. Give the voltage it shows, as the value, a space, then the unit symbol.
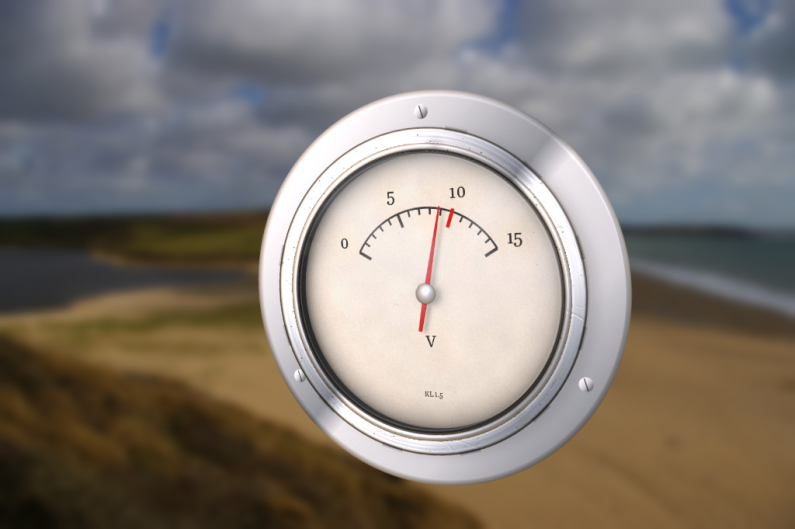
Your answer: 9 V
